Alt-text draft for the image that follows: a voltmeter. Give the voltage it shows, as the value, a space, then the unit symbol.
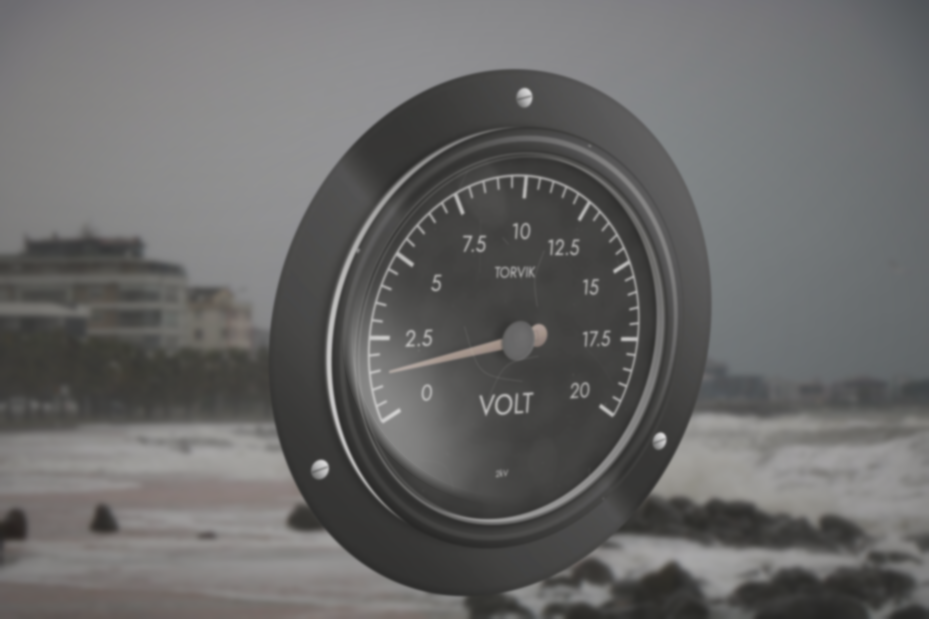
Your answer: 1.5 V
